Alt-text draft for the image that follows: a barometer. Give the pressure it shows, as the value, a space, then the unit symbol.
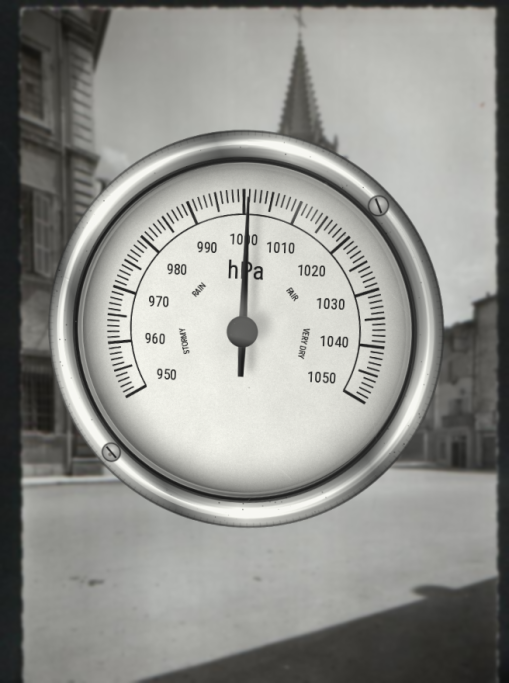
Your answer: 1001 hPa
